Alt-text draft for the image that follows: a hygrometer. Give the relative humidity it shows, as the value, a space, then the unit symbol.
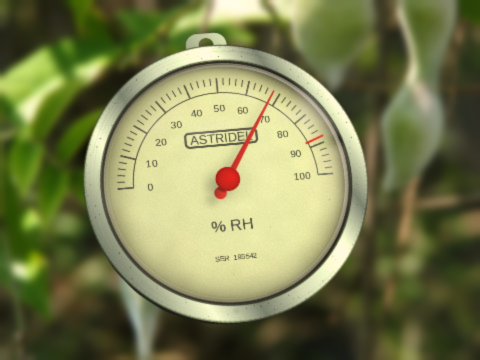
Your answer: 68 %
